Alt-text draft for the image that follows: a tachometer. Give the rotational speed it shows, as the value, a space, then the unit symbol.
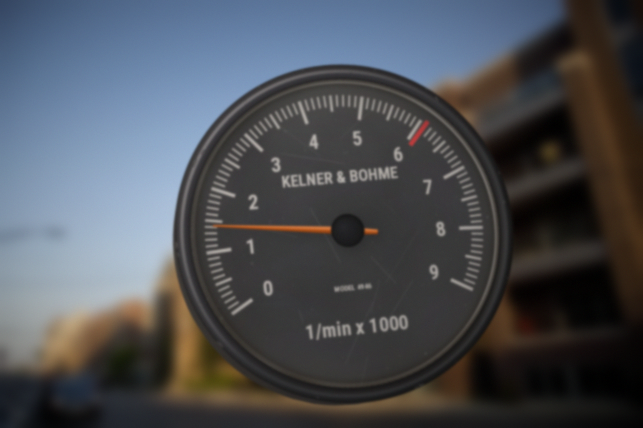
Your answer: 1400 rpm
